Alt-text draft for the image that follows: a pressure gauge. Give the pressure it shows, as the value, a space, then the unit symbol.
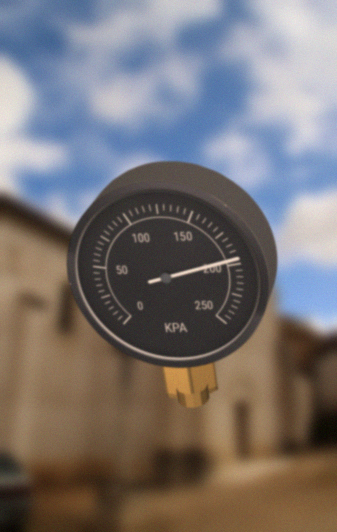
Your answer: 195 kPa
